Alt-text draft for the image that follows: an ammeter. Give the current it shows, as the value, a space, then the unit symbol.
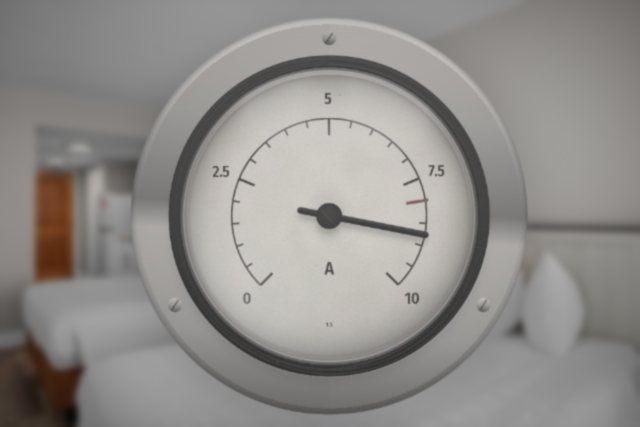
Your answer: 8.75 A
